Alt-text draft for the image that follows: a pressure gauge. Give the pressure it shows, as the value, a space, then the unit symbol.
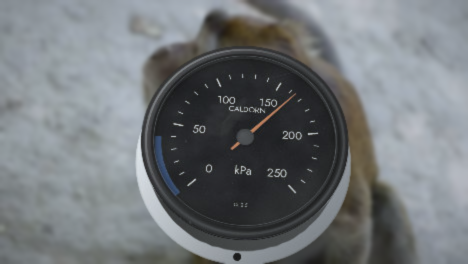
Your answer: 165 kPa
